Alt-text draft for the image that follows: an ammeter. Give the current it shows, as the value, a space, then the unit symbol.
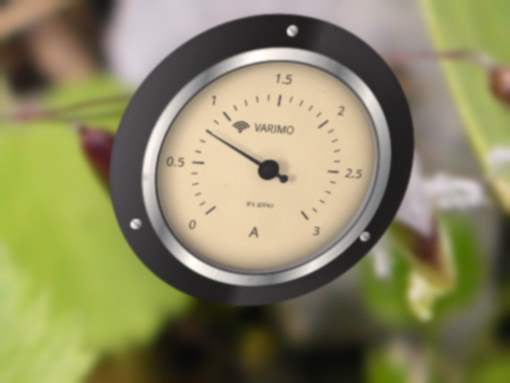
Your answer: 0.8 A
